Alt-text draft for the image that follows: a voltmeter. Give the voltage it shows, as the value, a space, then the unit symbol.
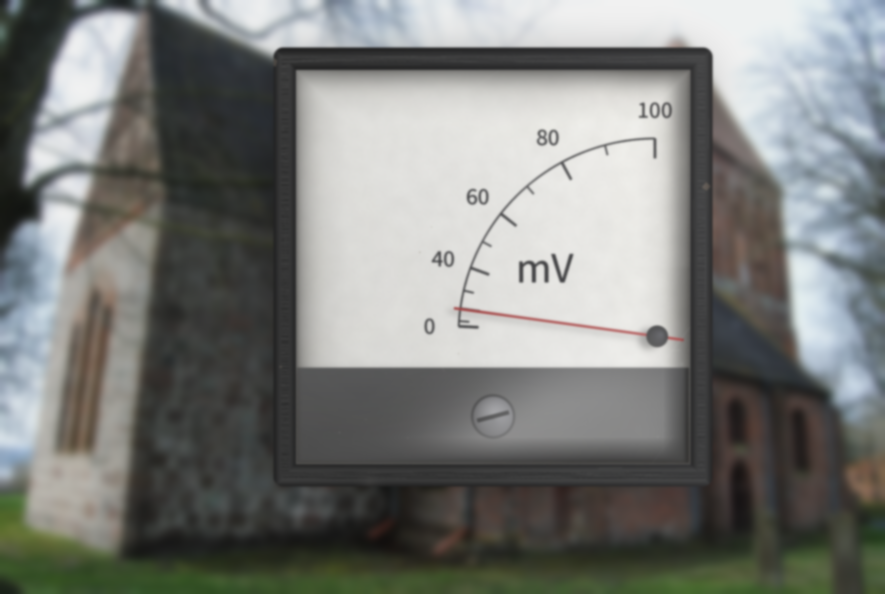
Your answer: 20 mV
